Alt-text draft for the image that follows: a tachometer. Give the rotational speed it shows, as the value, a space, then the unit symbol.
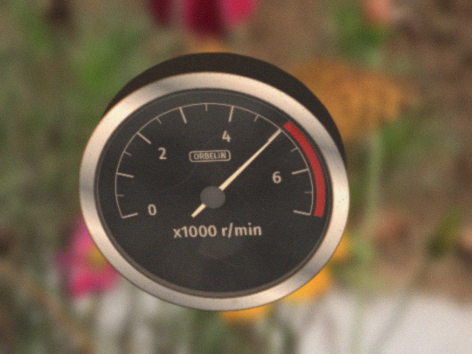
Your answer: 5000 rpm
